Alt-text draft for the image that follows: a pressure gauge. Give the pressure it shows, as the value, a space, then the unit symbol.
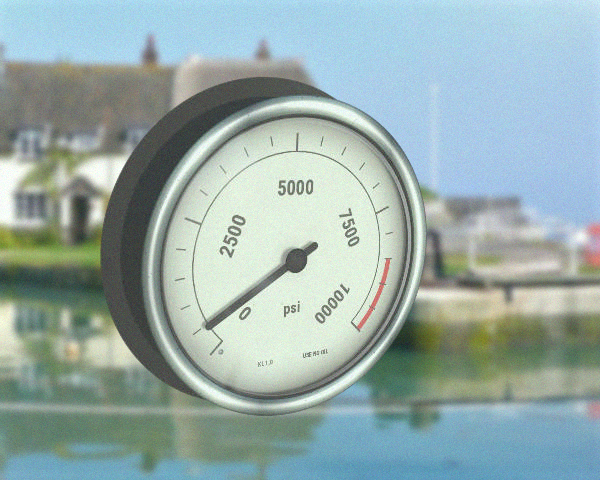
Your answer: 500 psi
